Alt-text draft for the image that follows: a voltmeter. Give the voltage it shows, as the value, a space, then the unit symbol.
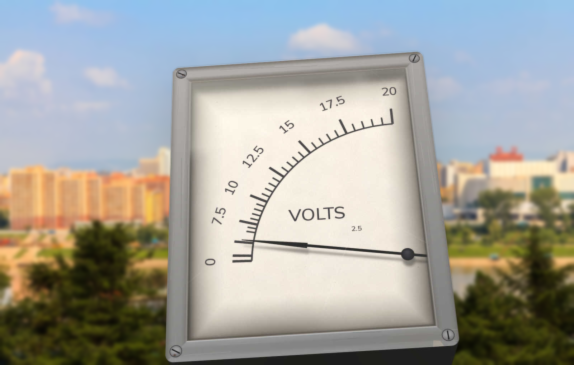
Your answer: 5 V
